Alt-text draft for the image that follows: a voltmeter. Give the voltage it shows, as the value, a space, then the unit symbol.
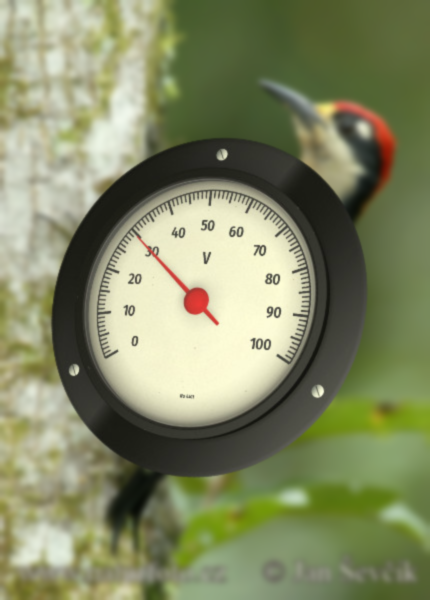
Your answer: 30 V
